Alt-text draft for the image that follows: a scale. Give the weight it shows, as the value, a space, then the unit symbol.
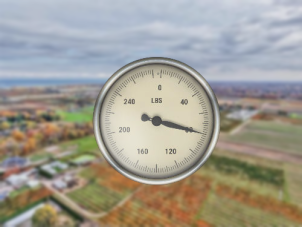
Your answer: 80 lb
